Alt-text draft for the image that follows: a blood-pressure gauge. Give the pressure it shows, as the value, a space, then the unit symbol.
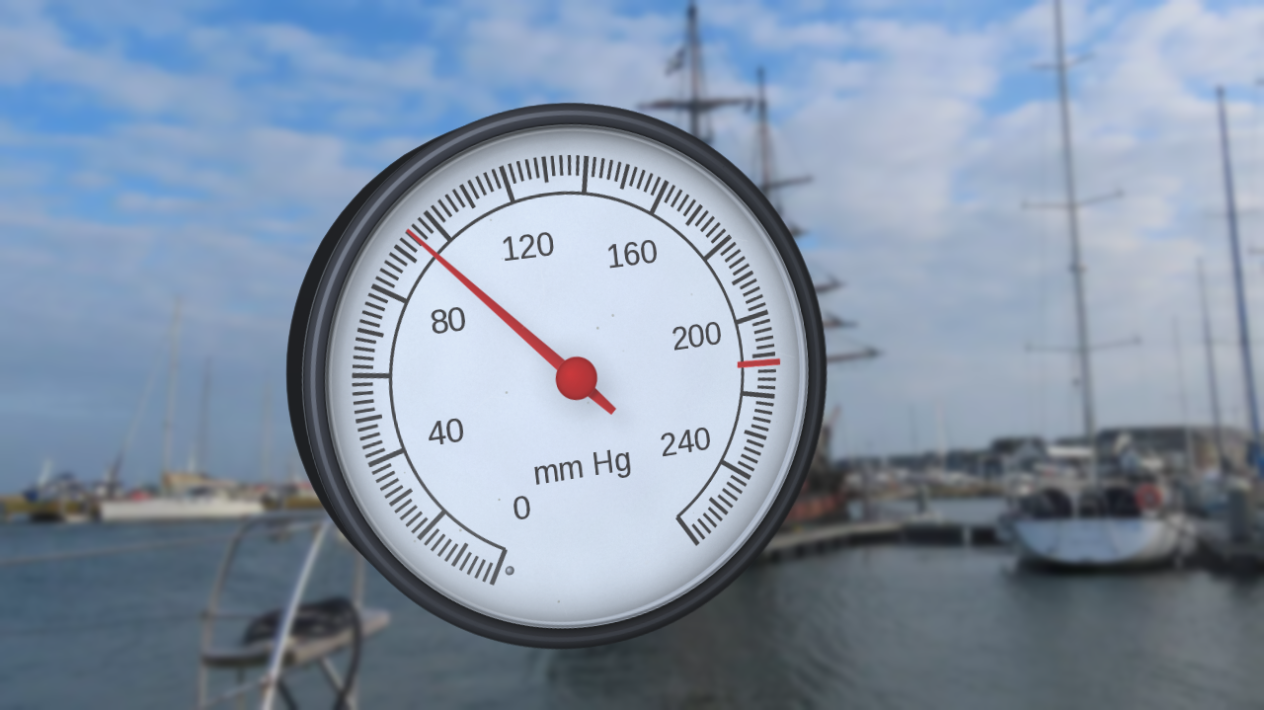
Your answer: 94 mmHg
